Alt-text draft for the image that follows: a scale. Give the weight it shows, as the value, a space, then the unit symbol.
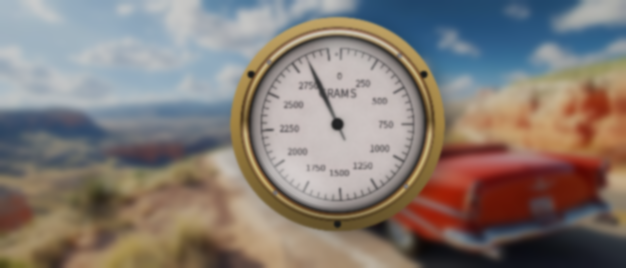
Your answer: 2850 g
